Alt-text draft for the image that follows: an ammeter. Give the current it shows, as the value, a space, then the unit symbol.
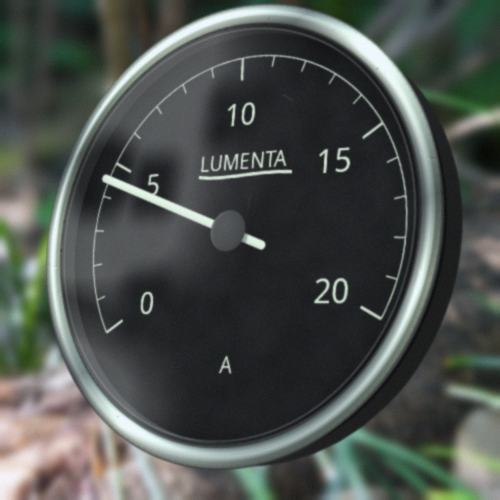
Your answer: 4.5 A
